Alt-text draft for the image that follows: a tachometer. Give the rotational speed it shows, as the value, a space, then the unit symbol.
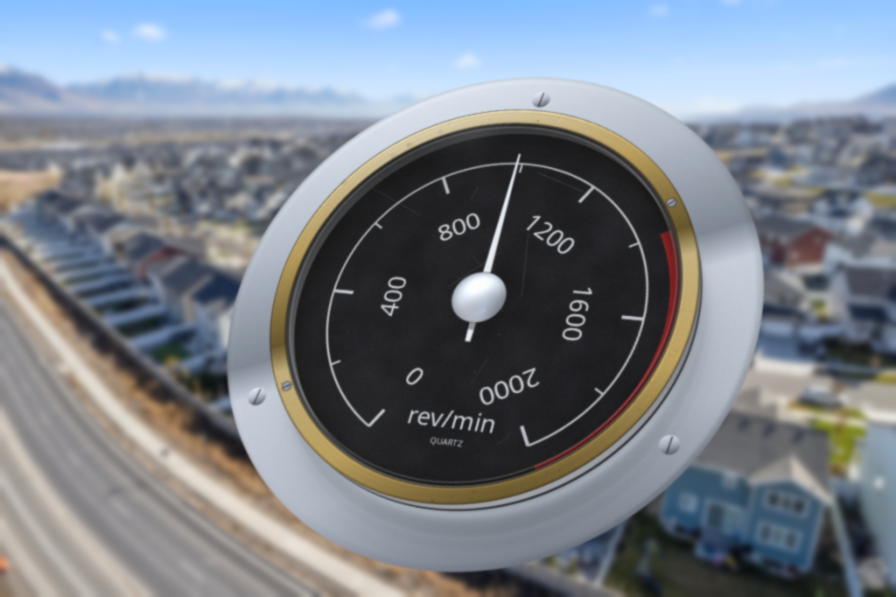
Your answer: 1000 rpm
